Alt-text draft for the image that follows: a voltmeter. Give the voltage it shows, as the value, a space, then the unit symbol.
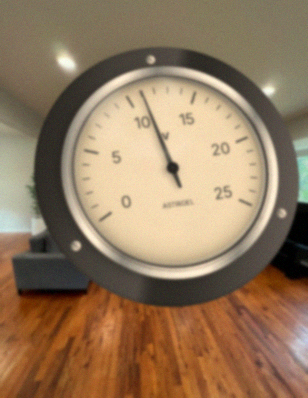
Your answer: 11 V
